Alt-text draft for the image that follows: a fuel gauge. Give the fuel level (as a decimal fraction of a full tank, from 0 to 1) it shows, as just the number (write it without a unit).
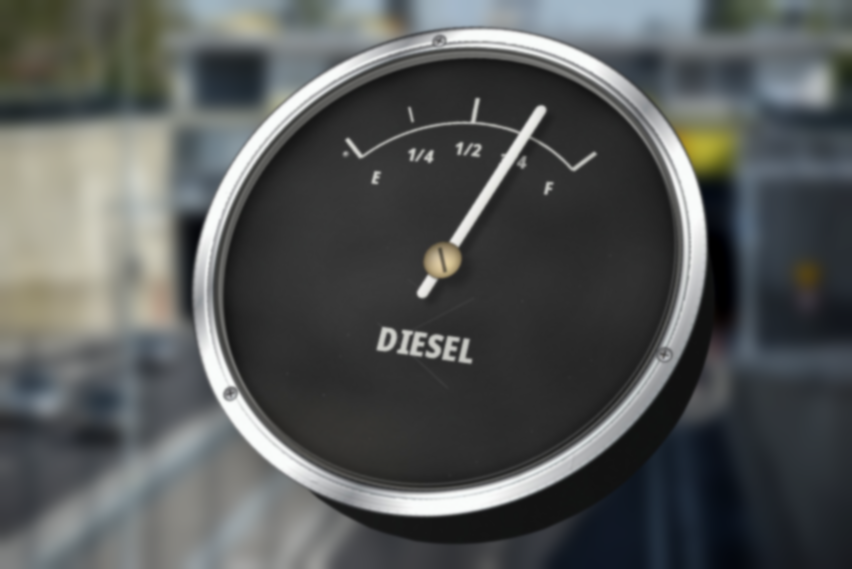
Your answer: 0.75
